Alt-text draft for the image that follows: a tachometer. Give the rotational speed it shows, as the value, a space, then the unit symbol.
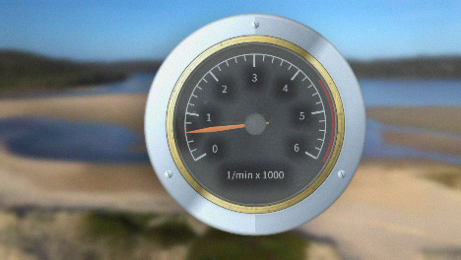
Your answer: 600 rpm
